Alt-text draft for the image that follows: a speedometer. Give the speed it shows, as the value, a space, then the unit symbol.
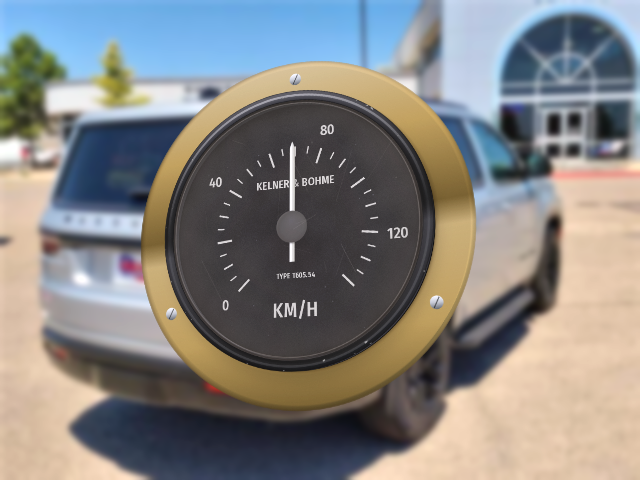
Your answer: 70 km/h
